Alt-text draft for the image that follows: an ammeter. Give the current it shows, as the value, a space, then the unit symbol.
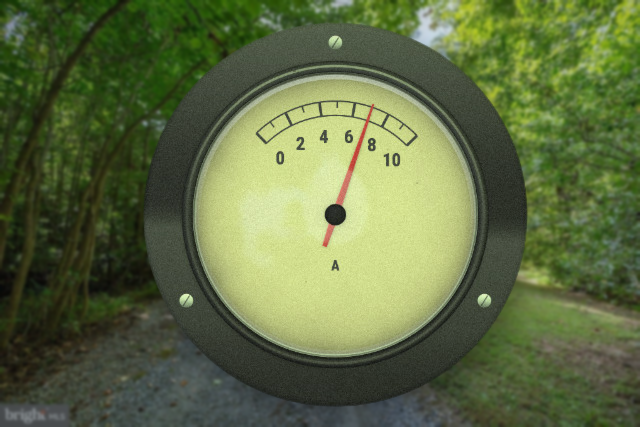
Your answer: 7 A
